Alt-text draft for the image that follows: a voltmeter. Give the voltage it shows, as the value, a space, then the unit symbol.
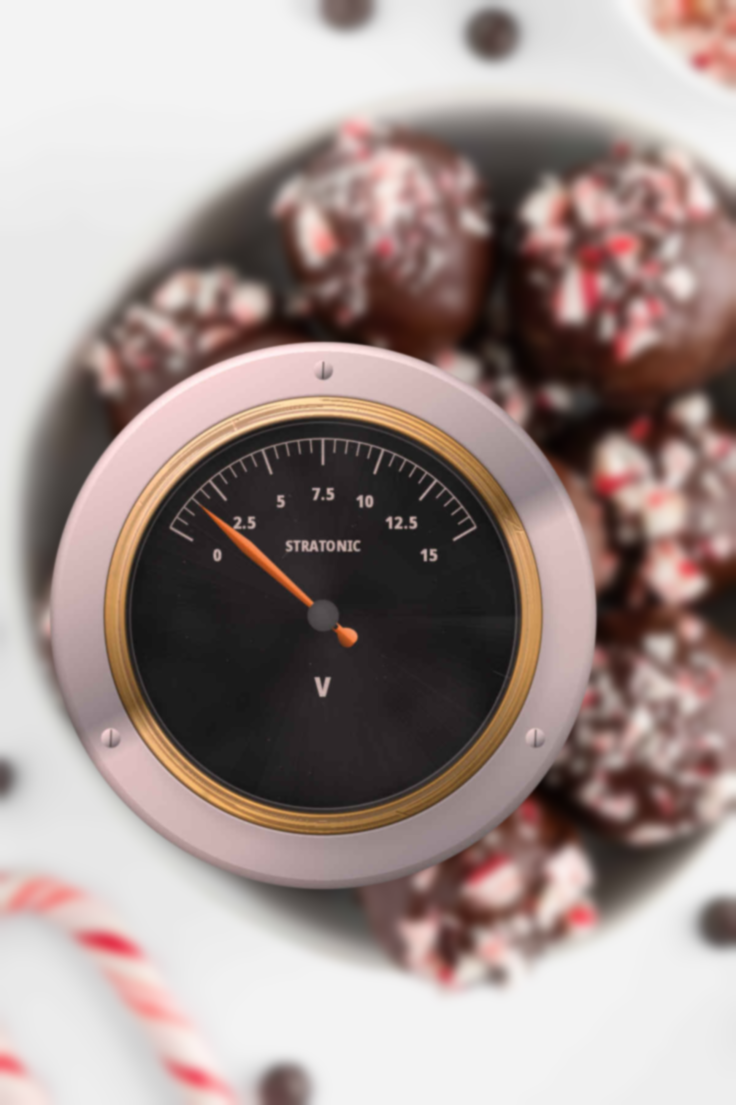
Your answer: 1.5 V
